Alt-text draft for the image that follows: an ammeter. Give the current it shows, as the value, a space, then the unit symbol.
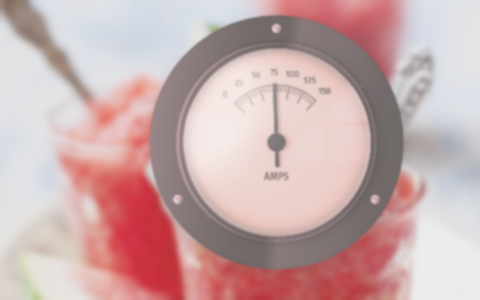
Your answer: 75 A
